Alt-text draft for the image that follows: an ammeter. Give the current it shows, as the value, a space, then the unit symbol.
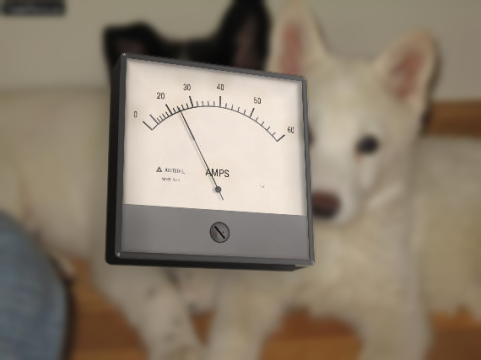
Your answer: 24 A
